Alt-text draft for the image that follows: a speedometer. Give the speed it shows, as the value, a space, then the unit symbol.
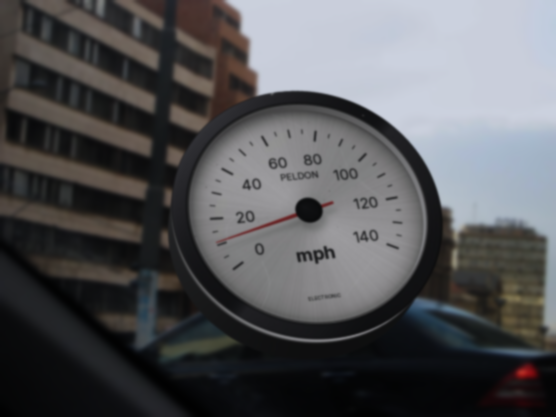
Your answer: 10 mph
